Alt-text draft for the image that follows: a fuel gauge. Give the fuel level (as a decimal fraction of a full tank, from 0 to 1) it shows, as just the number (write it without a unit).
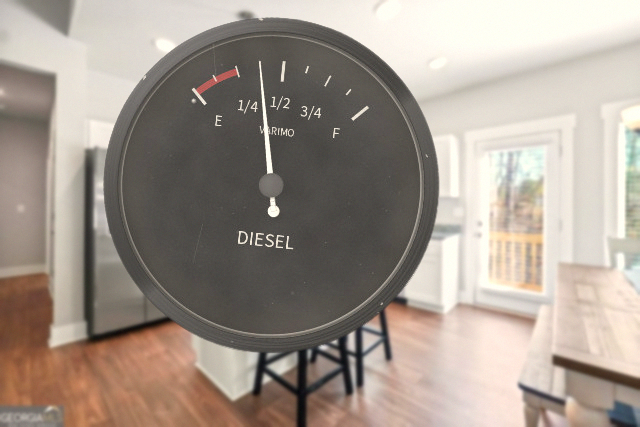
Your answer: 0.375
